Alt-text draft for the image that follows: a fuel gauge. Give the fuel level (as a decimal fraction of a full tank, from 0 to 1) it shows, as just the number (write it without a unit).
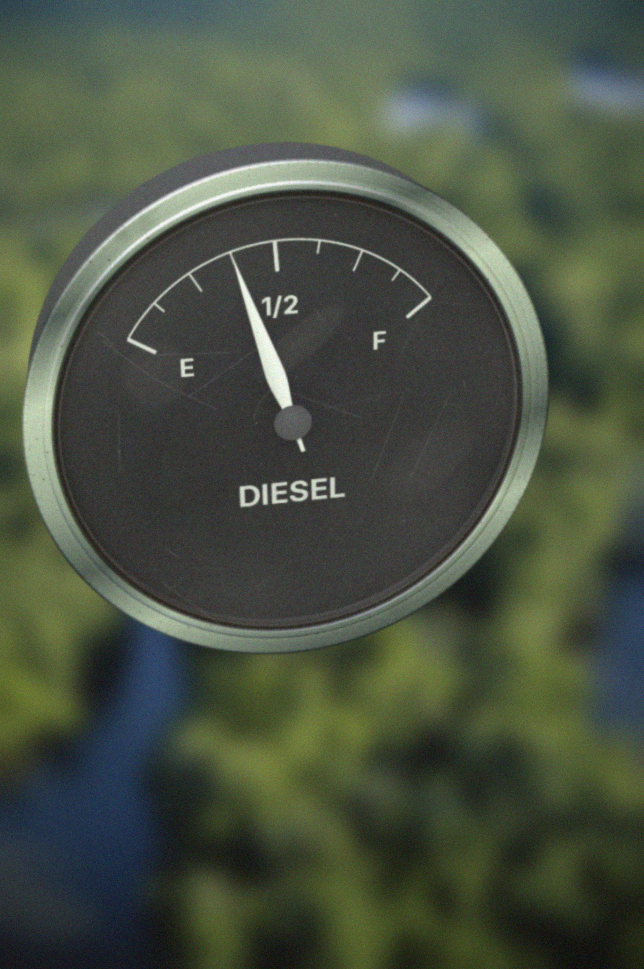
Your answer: 0.375
